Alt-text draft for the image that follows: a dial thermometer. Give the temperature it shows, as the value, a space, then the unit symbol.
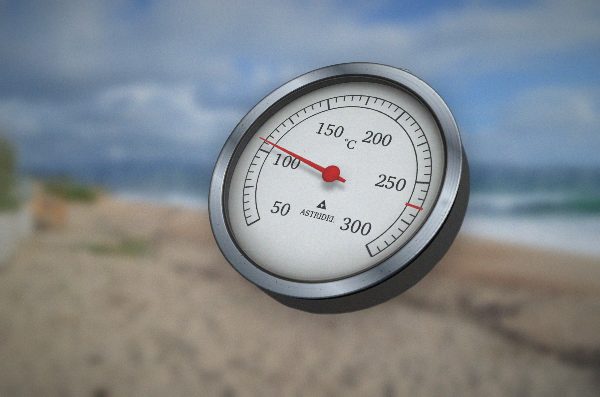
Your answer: 105 °C
